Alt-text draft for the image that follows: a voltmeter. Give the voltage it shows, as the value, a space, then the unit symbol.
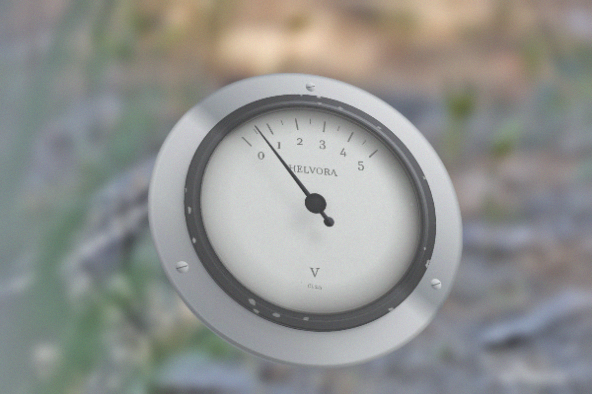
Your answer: 0.5 V
